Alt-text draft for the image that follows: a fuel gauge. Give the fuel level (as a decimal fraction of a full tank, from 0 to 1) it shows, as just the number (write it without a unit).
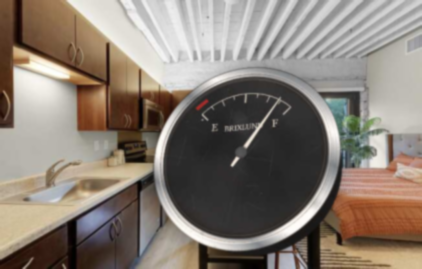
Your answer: 0.875
